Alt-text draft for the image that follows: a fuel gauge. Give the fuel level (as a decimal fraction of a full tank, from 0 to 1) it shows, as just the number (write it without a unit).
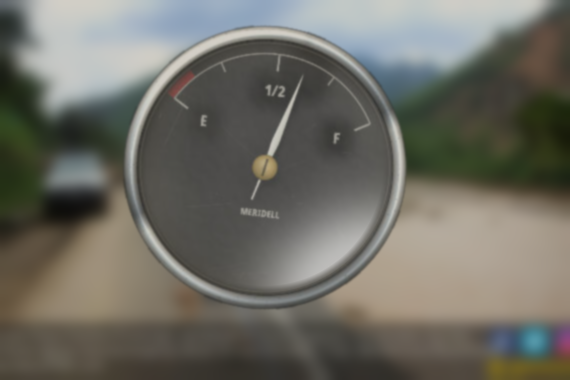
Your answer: 0.625
